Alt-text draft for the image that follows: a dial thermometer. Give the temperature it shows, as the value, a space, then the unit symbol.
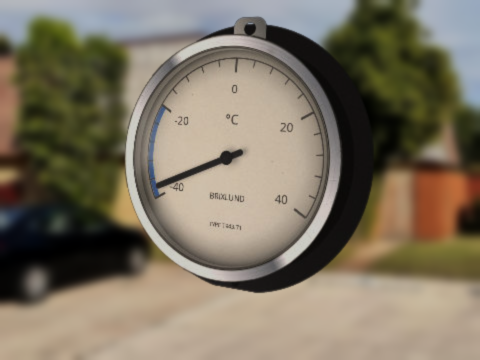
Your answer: -38 °C
